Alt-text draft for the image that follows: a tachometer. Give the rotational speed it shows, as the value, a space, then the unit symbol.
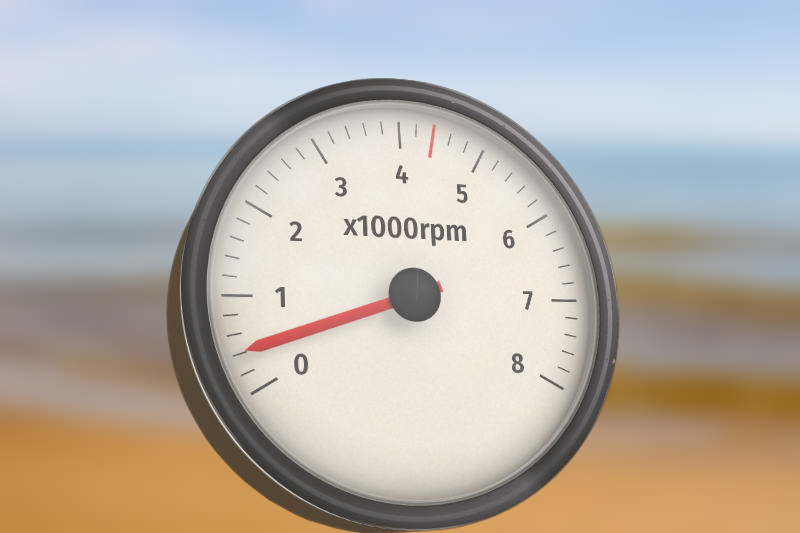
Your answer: 400 rpm
